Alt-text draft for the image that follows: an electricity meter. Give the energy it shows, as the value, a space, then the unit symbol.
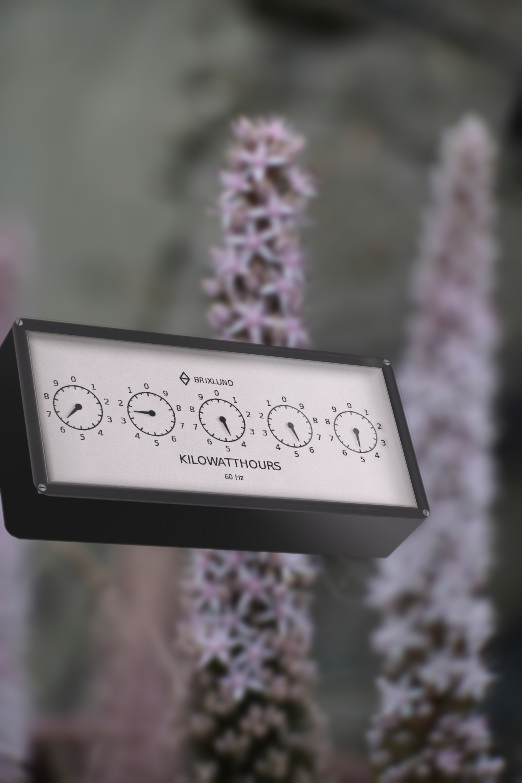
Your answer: 62455 kWh
